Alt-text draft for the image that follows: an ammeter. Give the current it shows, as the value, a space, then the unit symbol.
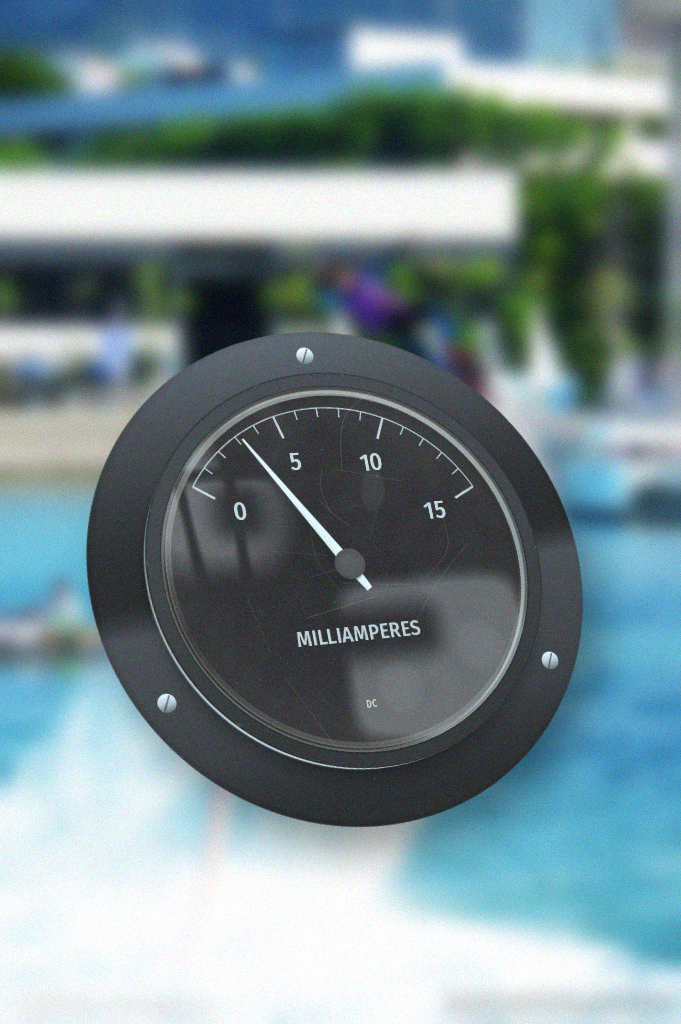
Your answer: 3 mA
